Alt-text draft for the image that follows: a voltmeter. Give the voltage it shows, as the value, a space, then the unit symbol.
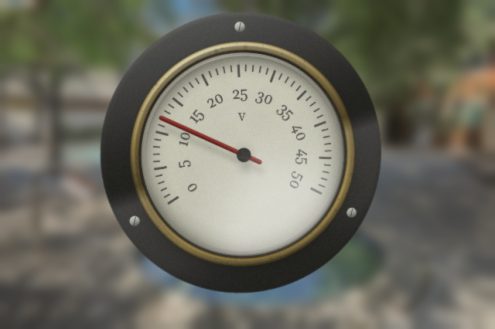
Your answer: 12 V
